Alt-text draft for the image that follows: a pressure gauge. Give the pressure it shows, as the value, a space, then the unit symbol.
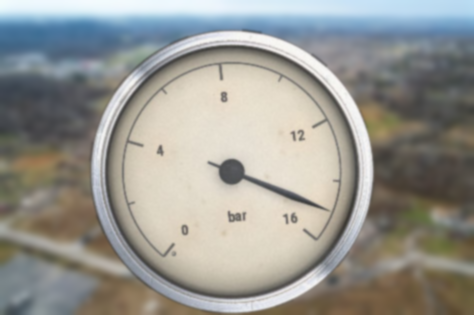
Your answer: 15 bar
